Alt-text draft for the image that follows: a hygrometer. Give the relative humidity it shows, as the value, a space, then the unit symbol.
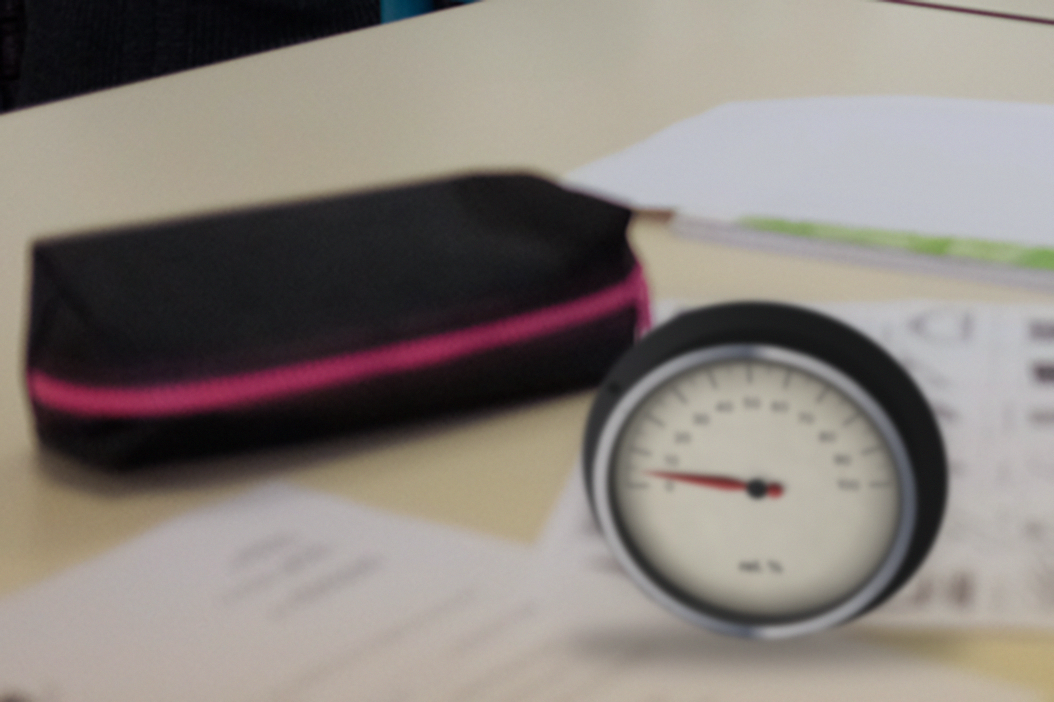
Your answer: 5 %
